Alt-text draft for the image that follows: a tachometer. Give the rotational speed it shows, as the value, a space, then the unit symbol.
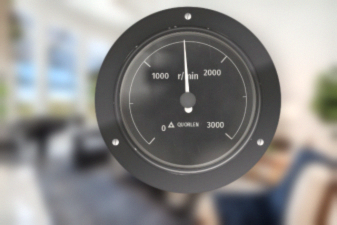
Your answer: 1500 rpm
